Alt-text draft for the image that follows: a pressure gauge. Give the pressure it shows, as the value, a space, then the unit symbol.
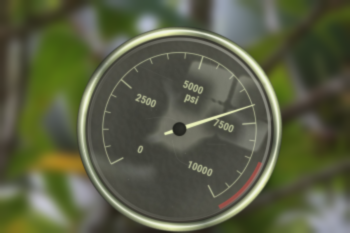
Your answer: 7000 psi
